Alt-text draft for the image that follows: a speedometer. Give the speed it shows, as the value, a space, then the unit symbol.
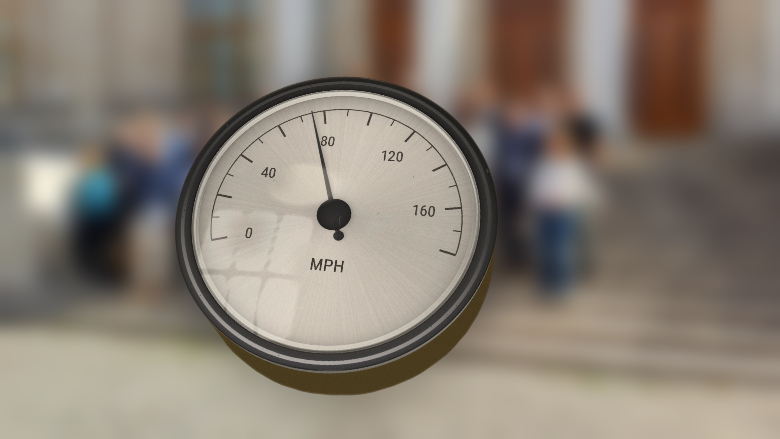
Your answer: 75 mph
